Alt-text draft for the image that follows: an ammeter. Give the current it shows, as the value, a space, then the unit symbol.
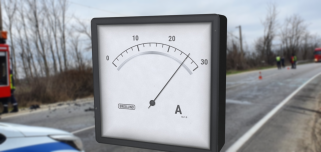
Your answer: 26 A
